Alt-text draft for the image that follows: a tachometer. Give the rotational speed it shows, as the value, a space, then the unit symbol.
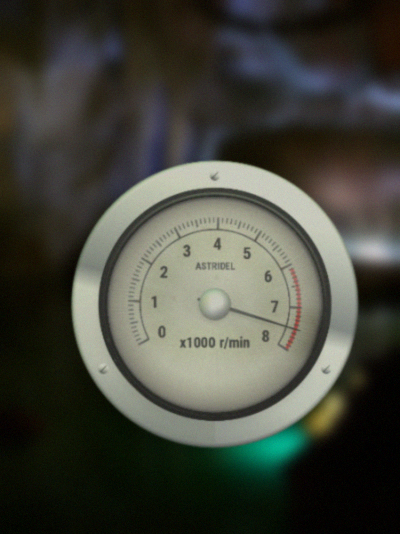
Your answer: 7500 rpm
